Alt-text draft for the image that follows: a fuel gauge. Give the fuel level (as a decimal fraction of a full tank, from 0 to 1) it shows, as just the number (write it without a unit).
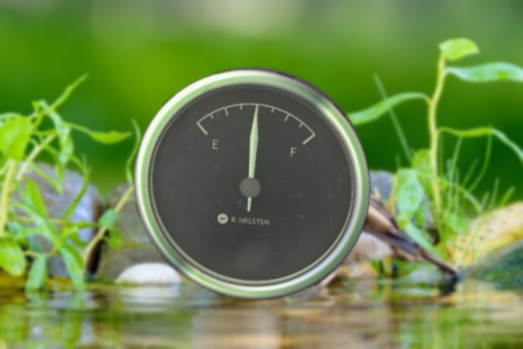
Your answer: 0.5
